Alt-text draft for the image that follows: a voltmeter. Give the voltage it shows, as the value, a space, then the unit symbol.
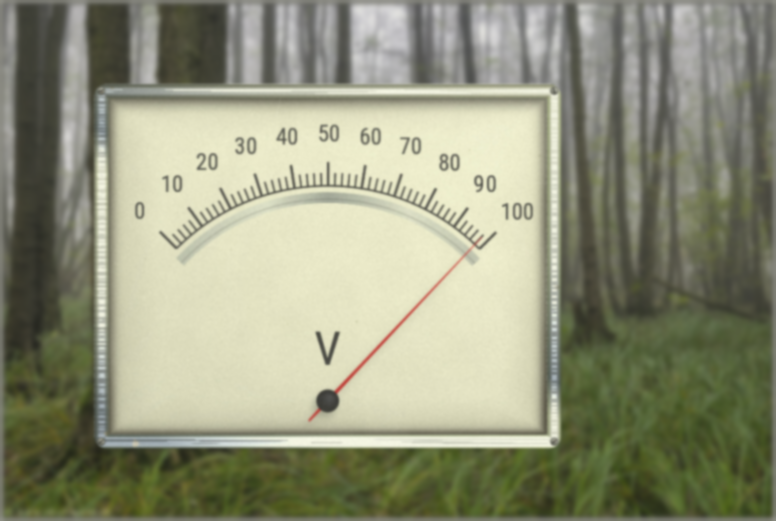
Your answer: 98 V
